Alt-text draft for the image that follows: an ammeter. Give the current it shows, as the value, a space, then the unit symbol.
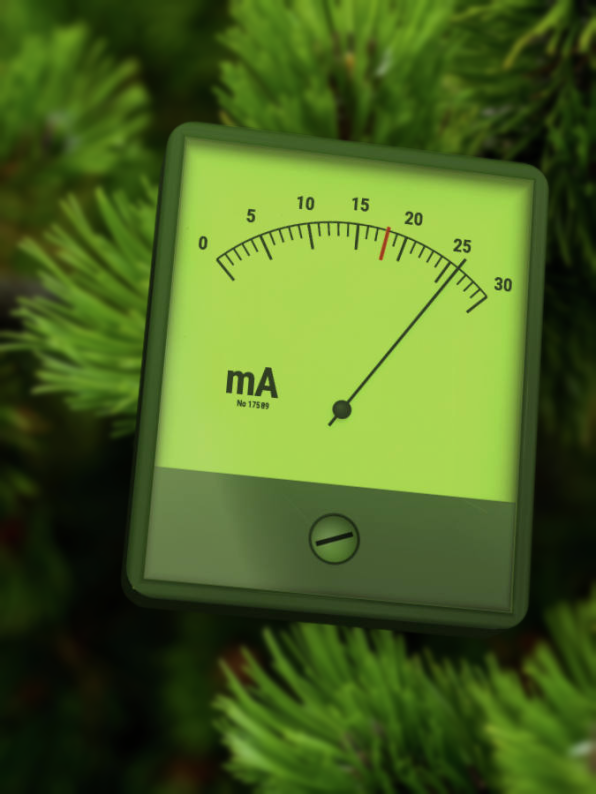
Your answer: 26 mA
